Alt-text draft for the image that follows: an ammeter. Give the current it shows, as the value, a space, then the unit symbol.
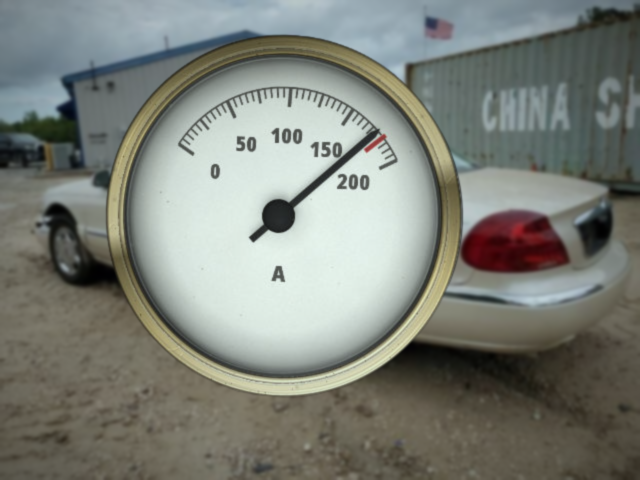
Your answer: 175 A
